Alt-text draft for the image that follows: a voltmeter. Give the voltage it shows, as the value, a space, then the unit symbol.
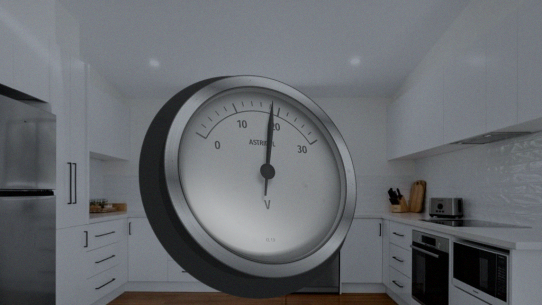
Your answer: 18 V
